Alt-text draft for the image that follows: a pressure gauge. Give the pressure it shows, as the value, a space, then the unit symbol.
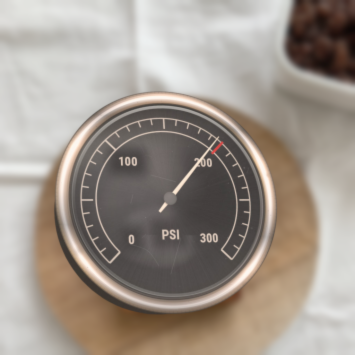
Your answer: 195 psi
